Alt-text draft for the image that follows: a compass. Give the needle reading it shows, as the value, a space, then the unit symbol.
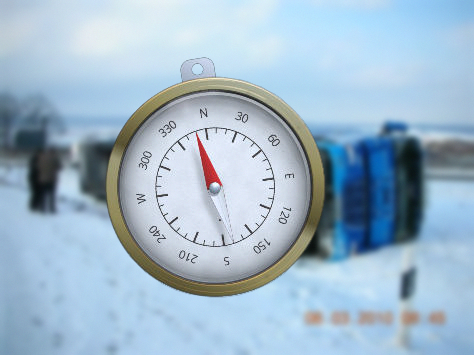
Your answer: 350 °
